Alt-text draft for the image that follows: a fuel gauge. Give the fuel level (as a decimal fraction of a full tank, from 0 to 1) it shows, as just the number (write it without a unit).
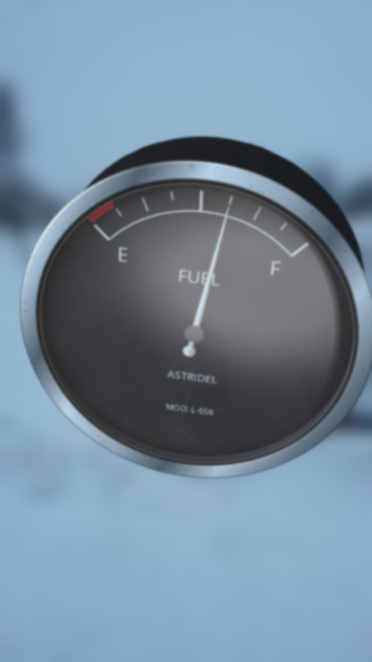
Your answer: 0.625
